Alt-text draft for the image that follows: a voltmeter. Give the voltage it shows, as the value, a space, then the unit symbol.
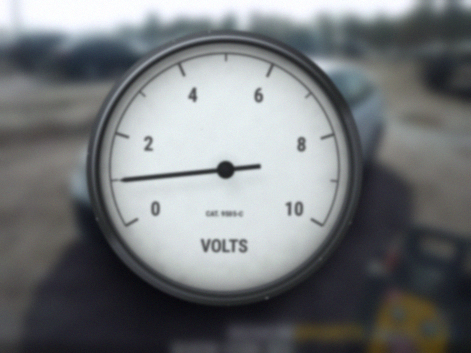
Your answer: 1 V
